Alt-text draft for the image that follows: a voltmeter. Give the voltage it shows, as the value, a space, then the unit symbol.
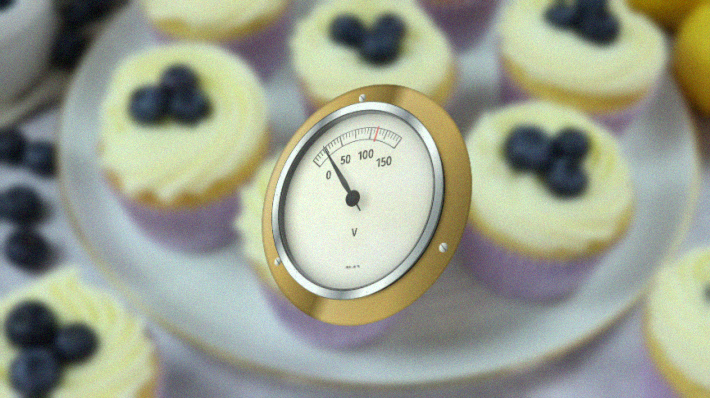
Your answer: 25 V
